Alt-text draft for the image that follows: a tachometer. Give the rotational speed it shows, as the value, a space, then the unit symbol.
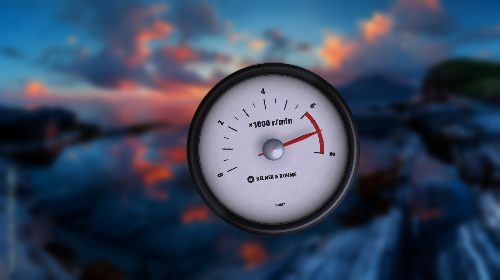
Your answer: 7000 rpm
